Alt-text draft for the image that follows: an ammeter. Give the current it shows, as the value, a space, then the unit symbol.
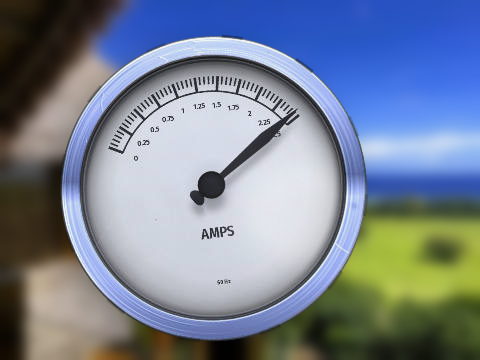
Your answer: 2.45 A
